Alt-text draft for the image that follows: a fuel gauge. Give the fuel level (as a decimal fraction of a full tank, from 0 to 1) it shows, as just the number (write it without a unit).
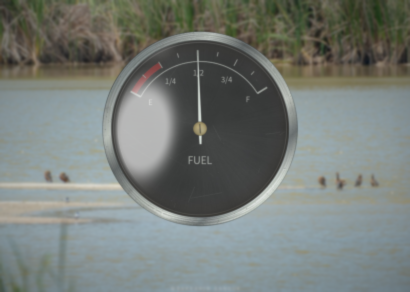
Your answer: 0.5
